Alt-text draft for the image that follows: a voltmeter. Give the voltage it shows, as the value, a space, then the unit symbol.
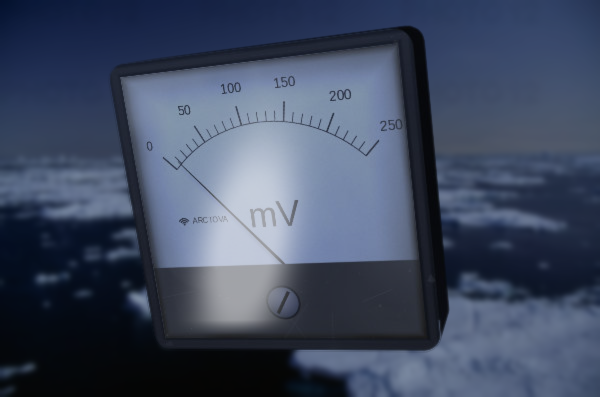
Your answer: 10 mV
